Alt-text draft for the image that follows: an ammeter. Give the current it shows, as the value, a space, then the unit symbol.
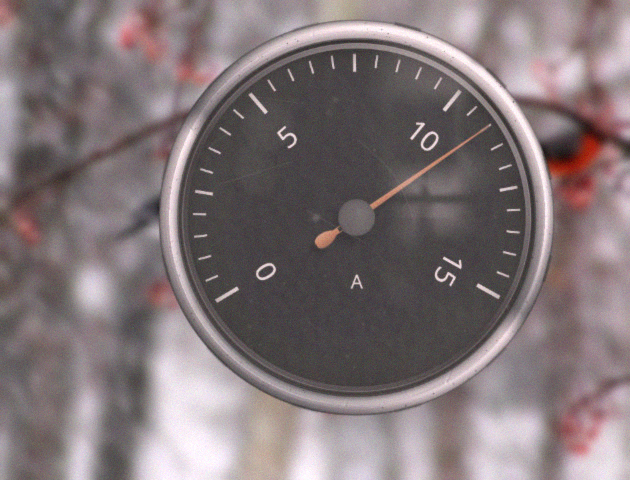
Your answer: 11 A
